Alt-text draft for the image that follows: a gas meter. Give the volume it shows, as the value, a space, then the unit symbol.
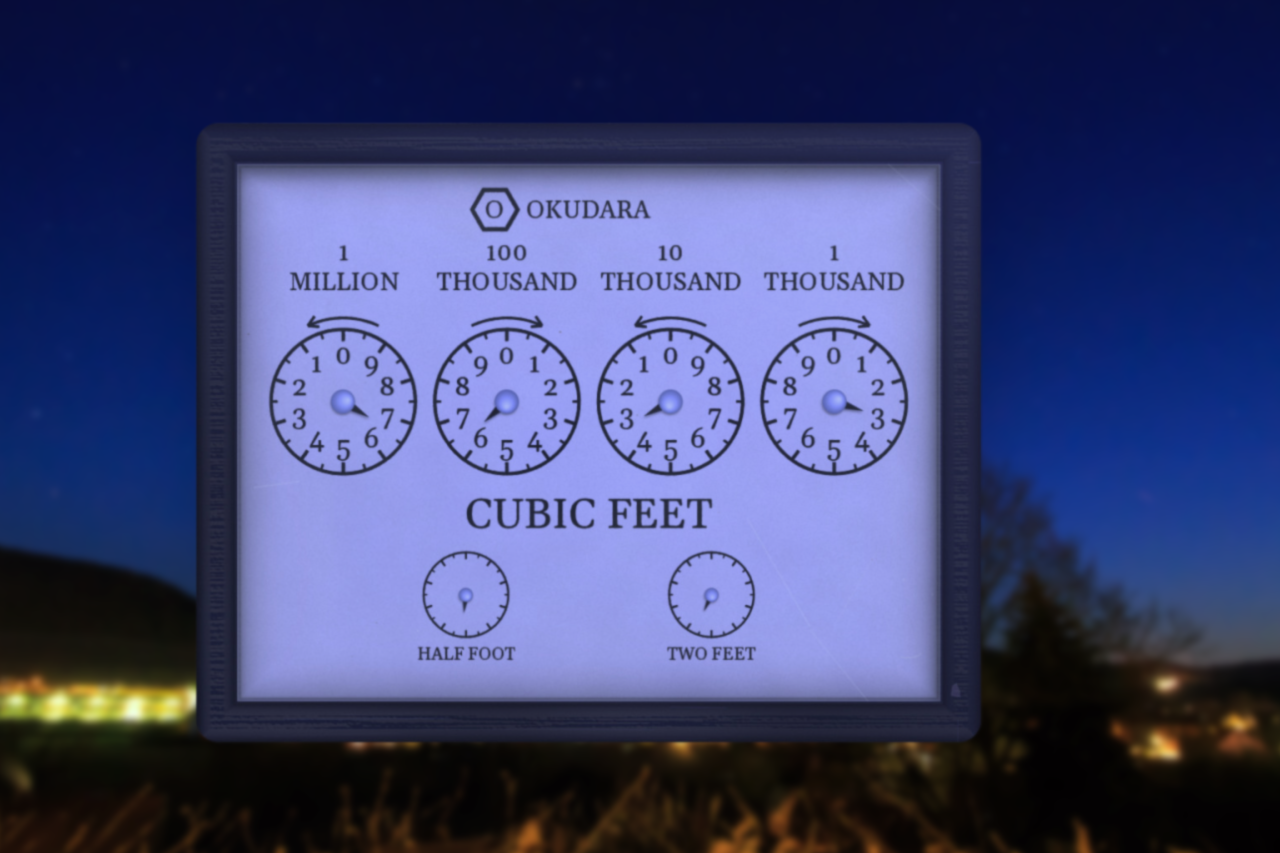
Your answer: 663300 ft³
